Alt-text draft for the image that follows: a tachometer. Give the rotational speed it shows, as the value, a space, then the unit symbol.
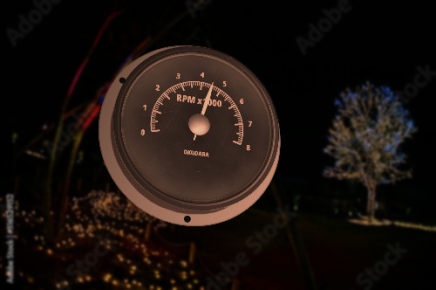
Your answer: 4500 rpm
